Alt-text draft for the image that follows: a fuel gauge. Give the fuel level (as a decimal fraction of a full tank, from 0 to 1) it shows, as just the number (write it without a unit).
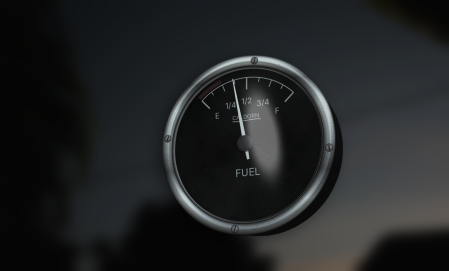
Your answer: 0.375
